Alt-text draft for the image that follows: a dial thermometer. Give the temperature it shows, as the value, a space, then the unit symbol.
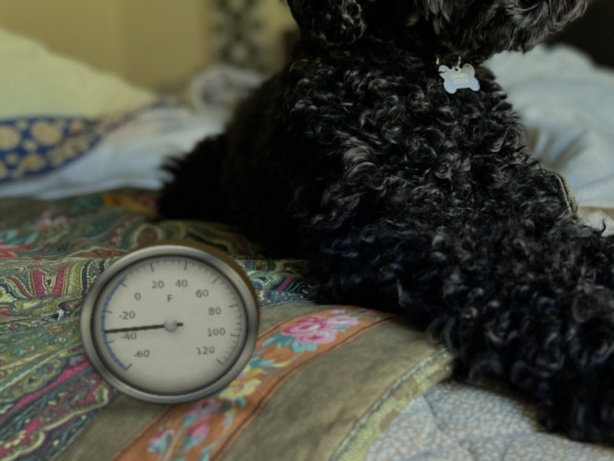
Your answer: -32 °F
